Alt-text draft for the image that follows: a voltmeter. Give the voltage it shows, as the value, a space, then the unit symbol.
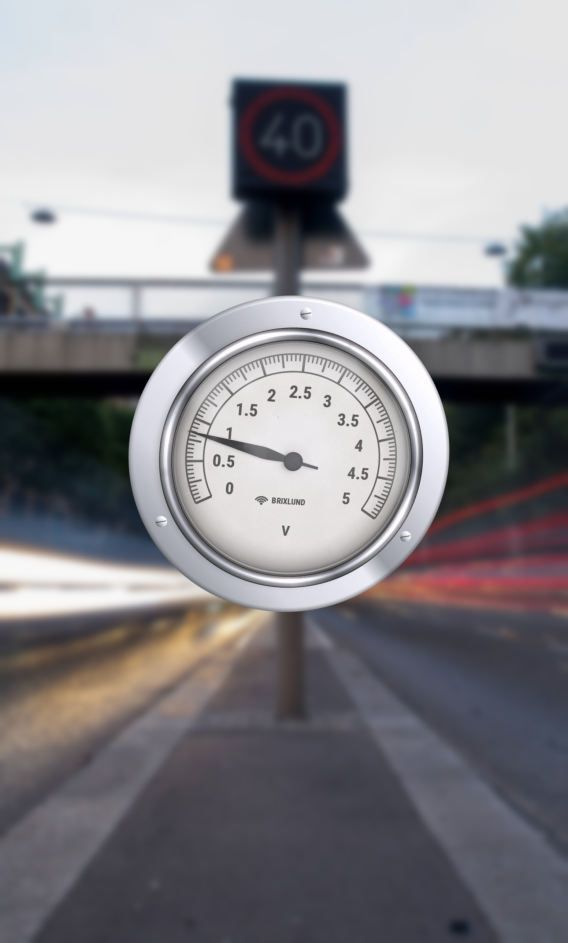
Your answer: 0.85 V
